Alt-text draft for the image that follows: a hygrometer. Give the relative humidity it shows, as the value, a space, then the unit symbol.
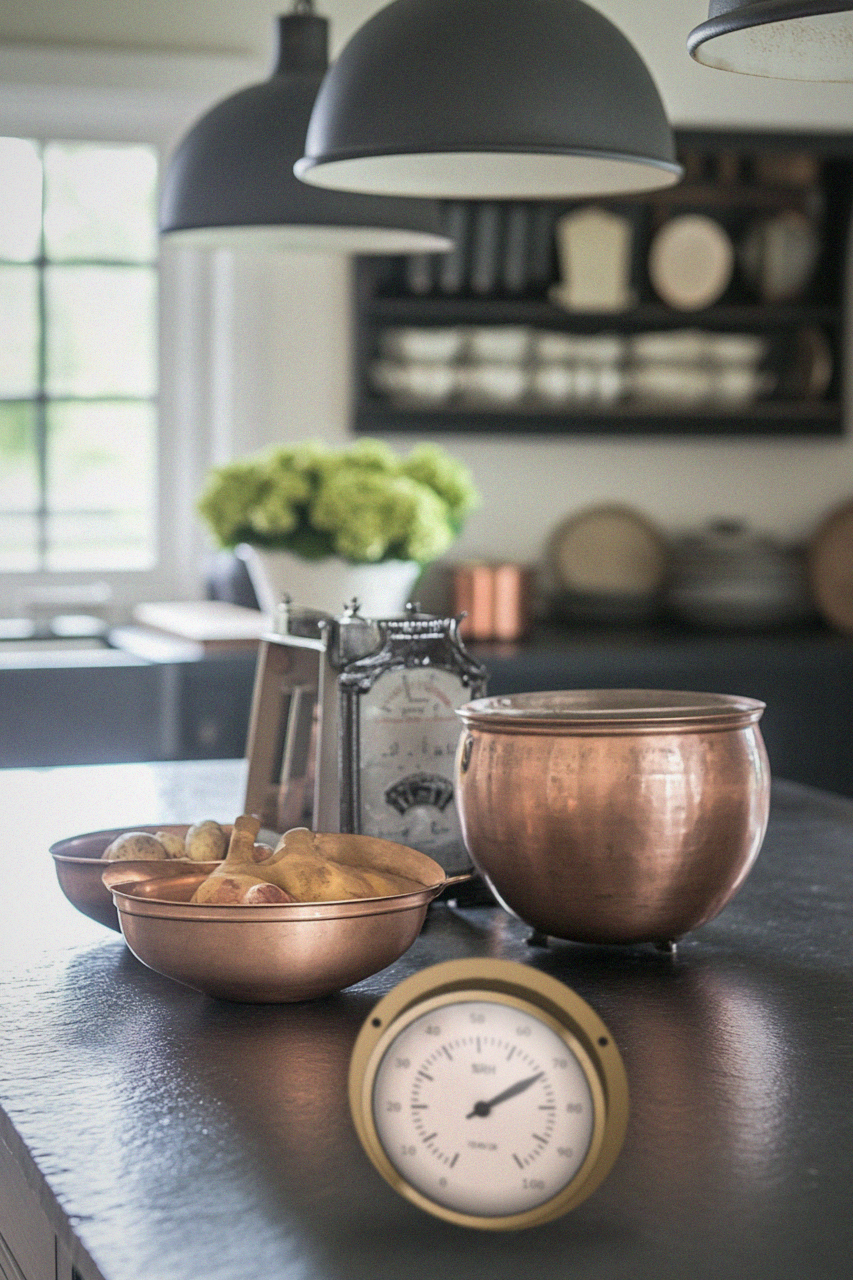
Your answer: 70 %
